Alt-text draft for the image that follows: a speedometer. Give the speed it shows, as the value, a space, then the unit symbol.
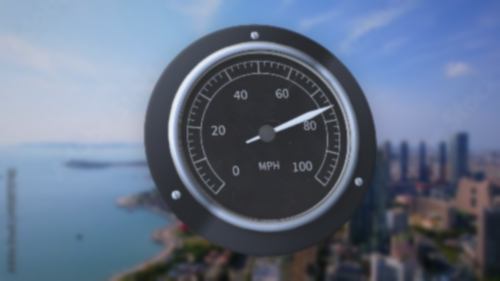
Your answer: 76 mph
